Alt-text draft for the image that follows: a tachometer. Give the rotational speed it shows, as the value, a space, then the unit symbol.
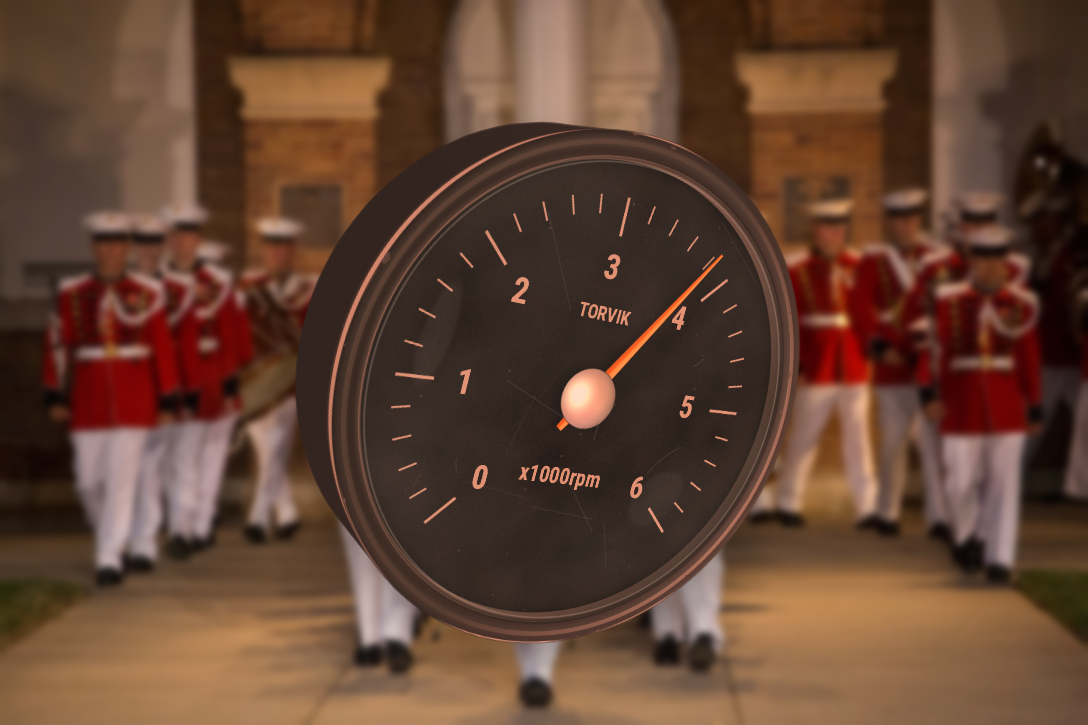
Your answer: 3800 rpm
